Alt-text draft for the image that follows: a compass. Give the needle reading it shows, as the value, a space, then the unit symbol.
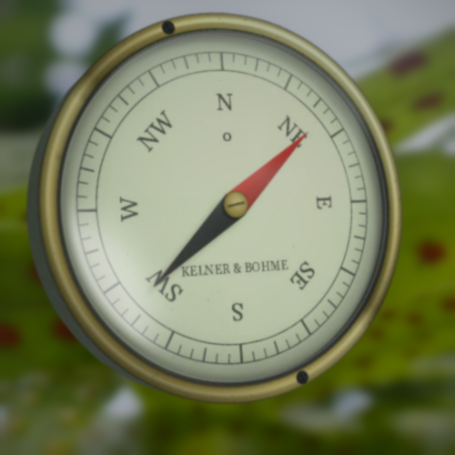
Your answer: 50 °
